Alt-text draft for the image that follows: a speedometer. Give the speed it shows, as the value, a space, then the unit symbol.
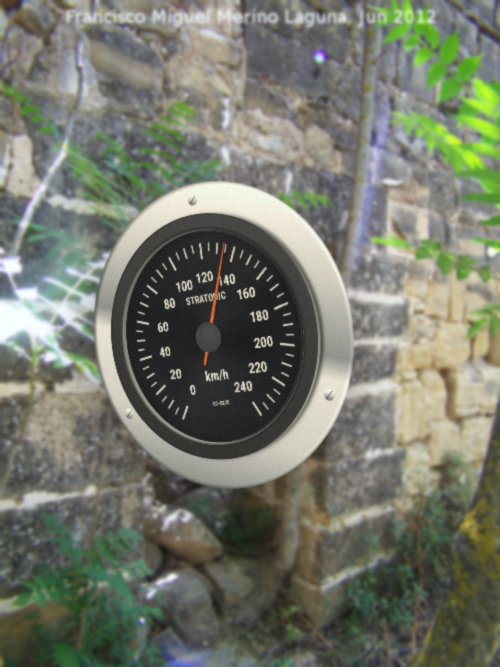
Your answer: 135 km/h
